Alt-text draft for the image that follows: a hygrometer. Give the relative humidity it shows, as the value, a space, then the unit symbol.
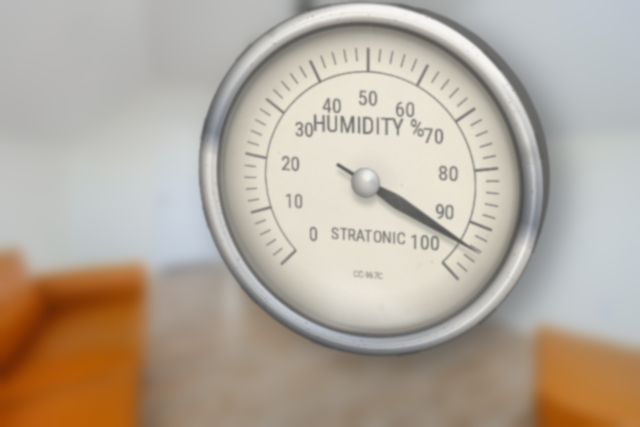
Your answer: 94 %
